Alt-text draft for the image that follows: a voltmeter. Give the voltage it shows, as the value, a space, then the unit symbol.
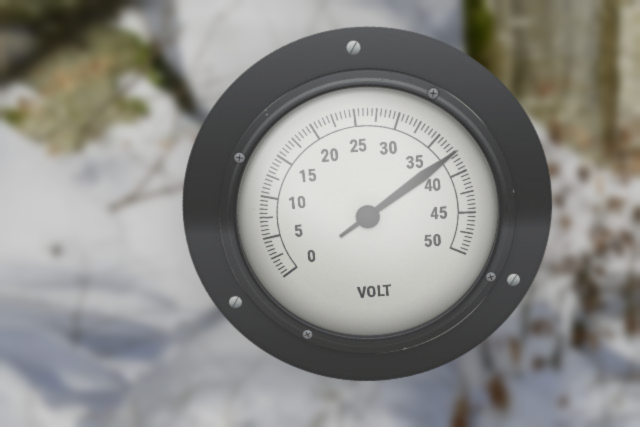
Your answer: 37.5 V
